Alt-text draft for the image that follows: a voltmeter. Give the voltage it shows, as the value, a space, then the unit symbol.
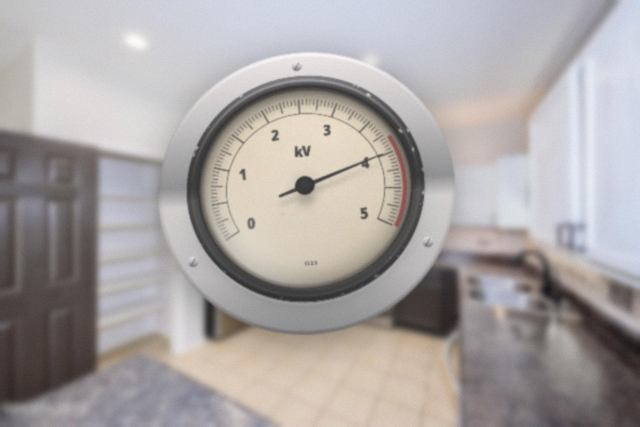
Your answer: 4 kV
